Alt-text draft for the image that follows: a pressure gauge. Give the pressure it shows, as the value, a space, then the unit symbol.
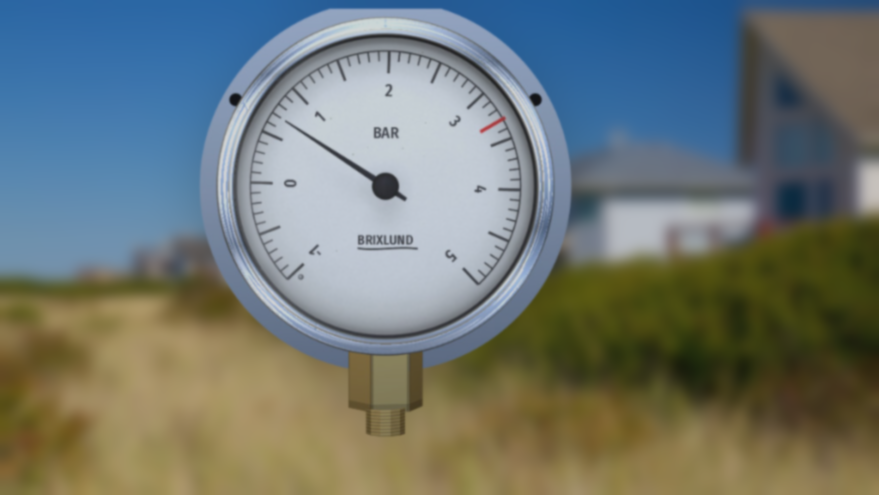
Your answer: 0.7 bar
